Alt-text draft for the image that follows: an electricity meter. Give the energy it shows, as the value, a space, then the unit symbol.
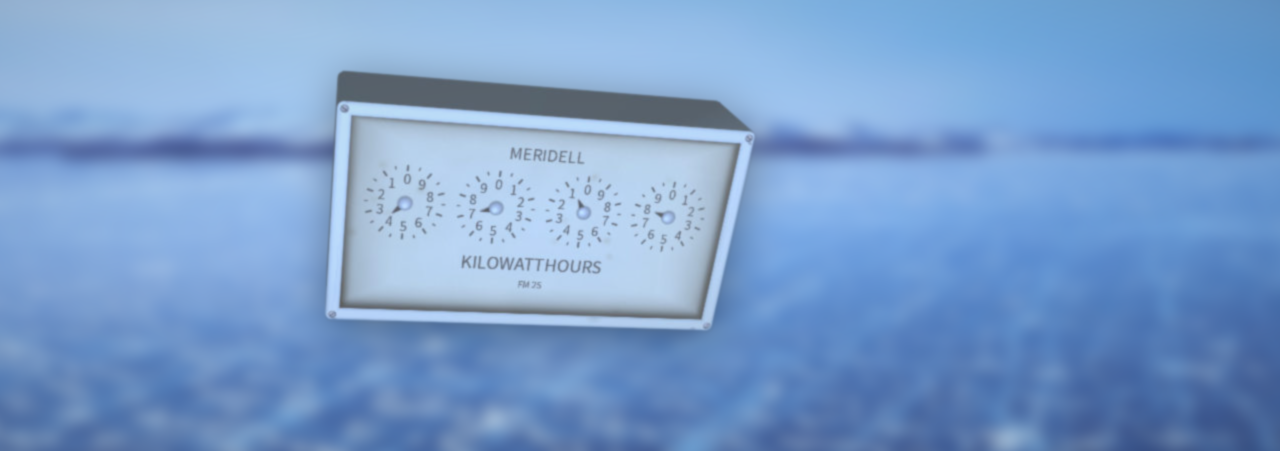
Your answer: 3708 kWh
